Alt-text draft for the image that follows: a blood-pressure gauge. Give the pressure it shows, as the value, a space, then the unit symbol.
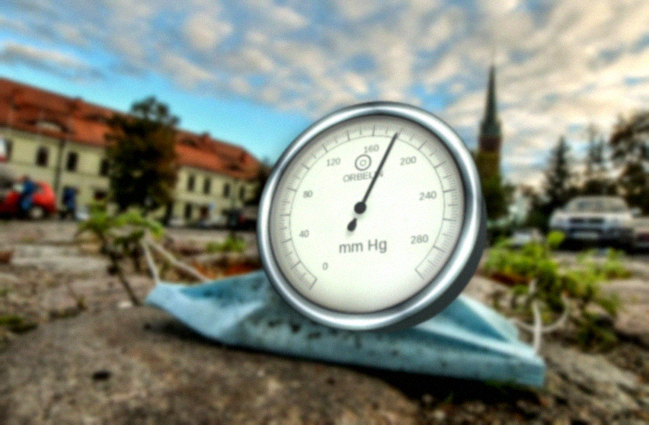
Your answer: 180 mmHg
